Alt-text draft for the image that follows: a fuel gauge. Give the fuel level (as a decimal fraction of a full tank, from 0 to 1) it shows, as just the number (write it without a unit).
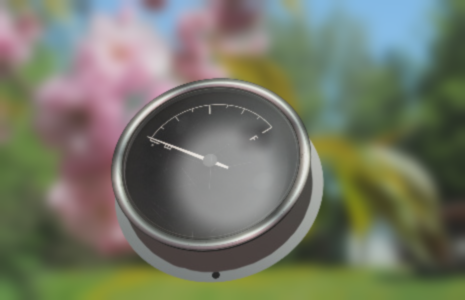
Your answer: 0
